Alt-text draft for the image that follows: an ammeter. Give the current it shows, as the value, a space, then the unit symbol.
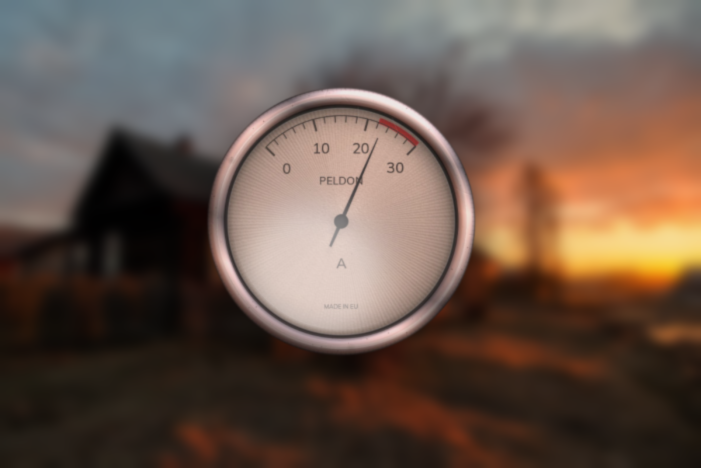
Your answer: 23 A
